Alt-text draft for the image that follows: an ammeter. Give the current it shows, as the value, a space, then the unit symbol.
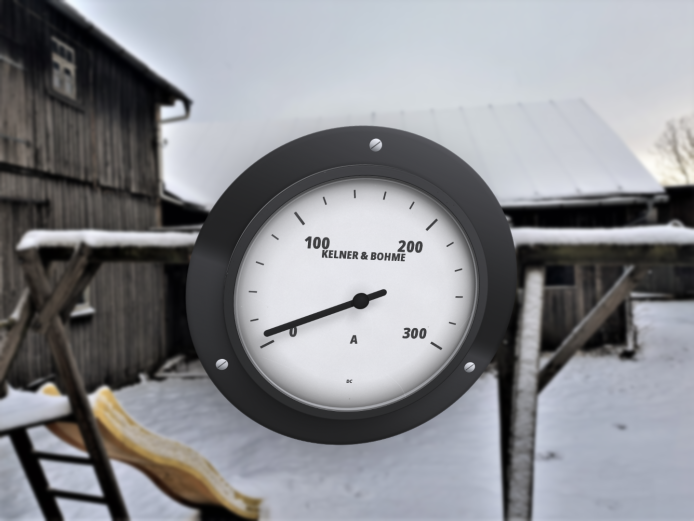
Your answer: 10 A
